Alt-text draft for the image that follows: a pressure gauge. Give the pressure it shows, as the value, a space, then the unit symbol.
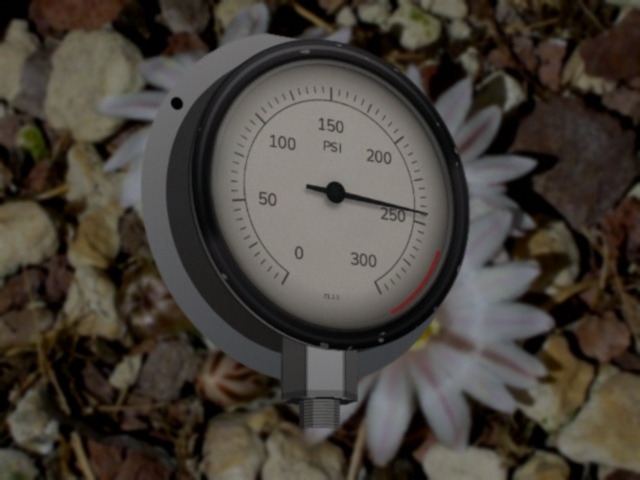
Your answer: 245 psi
